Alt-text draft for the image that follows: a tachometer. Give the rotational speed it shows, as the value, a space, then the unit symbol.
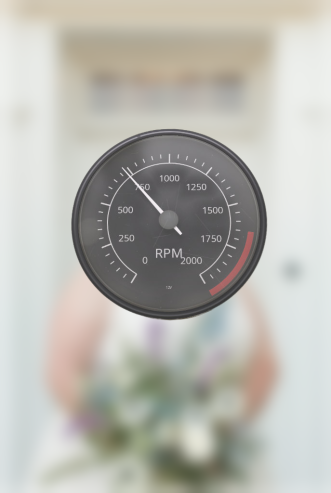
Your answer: 725 rpm
